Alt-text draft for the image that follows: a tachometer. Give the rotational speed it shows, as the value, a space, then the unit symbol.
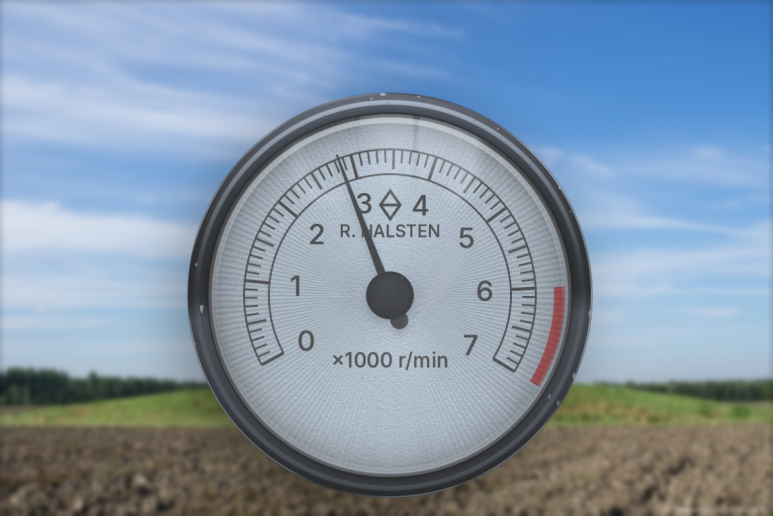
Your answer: 2850 rpm
